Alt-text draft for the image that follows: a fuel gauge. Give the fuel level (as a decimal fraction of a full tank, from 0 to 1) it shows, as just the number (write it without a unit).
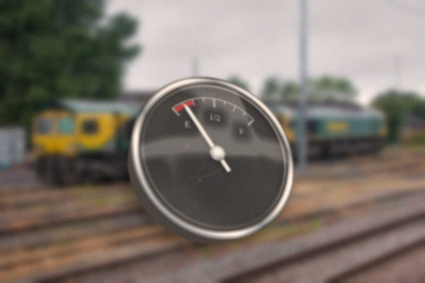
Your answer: 0.125
